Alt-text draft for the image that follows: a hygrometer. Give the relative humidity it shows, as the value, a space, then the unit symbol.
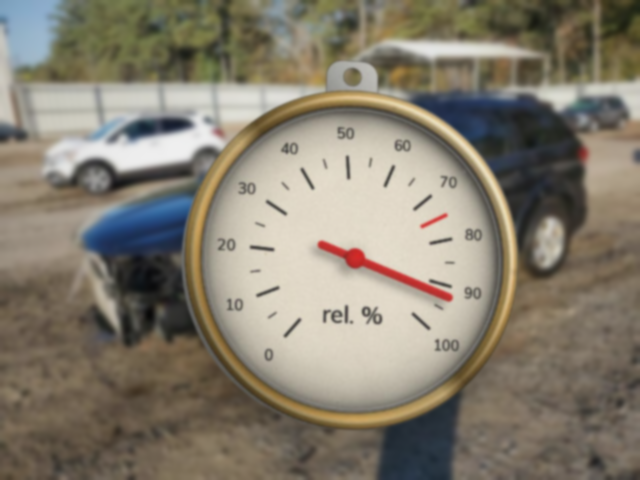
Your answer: 92.5 %
